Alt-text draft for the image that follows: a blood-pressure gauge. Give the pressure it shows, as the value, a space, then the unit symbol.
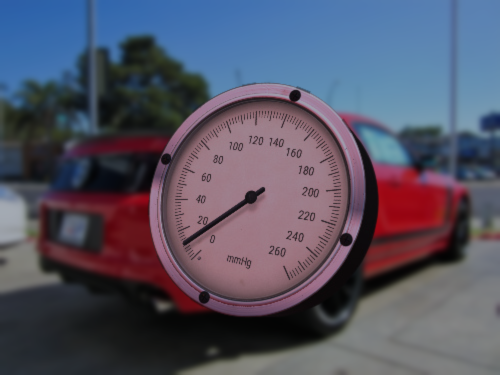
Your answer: 10 mmHg
